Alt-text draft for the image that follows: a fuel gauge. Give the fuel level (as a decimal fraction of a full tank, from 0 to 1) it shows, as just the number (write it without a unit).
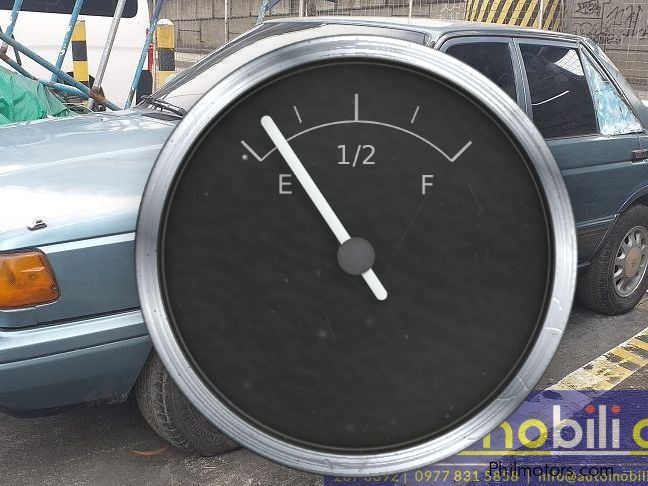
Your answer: 0.125
